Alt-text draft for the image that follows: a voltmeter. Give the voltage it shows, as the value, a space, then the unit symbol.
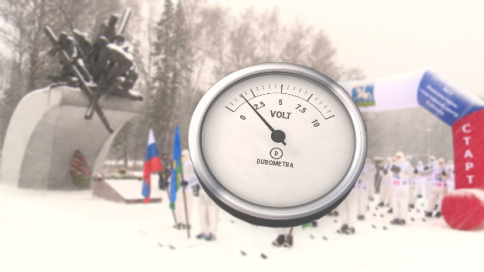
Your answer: 1.5 V
